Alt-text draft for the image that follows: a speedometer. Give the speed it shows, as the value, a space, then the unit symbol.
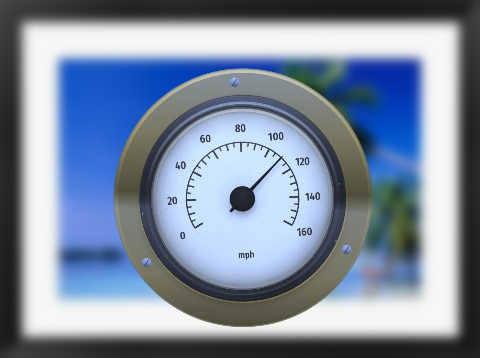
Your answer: 110 mph
